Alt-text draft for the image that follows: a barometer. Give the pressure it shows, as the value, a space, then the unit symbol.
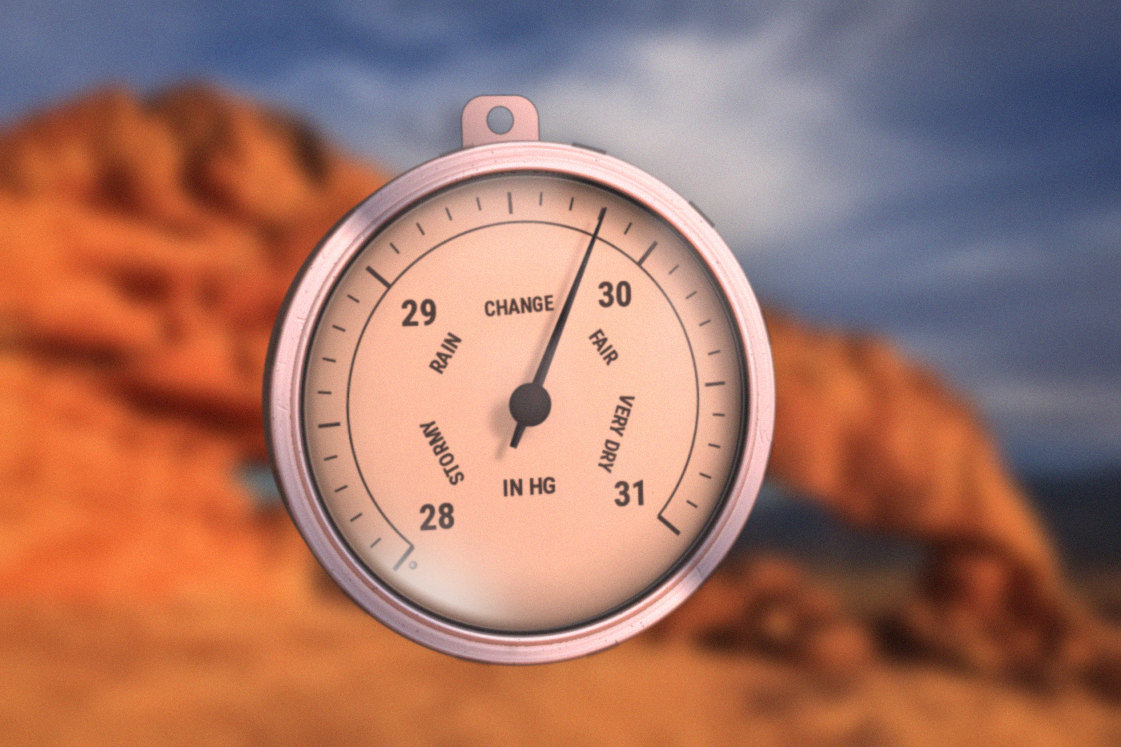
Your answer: 29.8 inHg
